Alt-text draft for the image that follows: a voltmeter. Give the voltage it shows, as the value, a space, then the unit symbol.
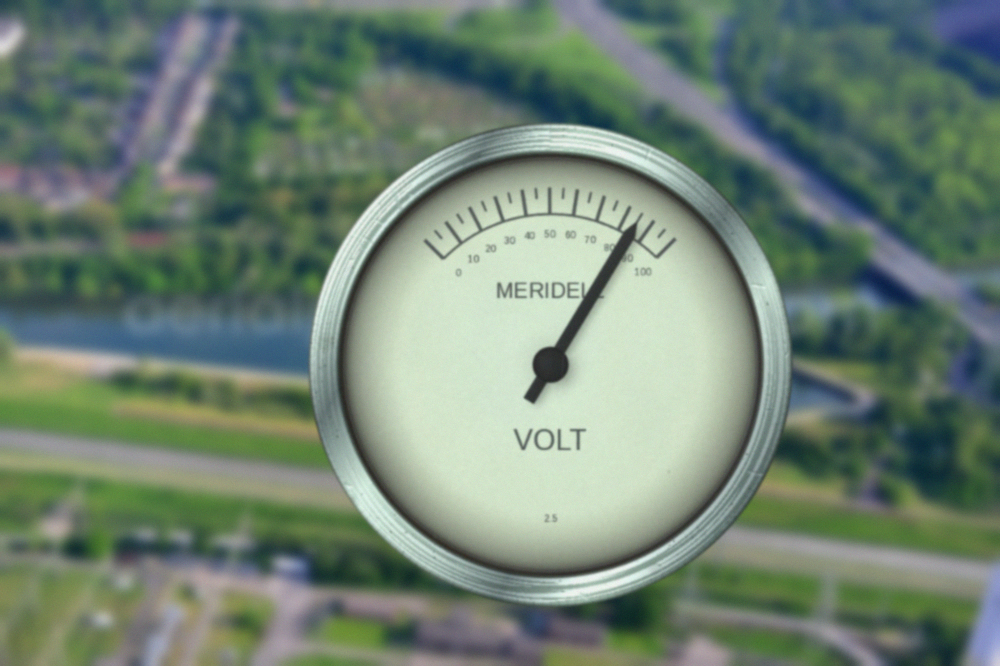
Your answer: 85 V
